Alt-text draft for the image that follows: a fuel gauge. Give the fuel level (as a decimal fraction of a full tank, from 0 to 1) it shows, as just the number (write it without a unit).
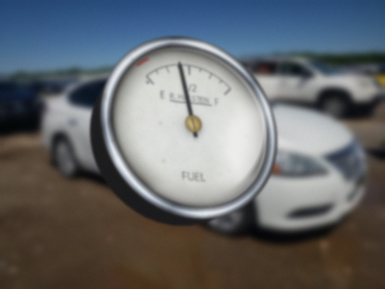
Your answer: 0.375
